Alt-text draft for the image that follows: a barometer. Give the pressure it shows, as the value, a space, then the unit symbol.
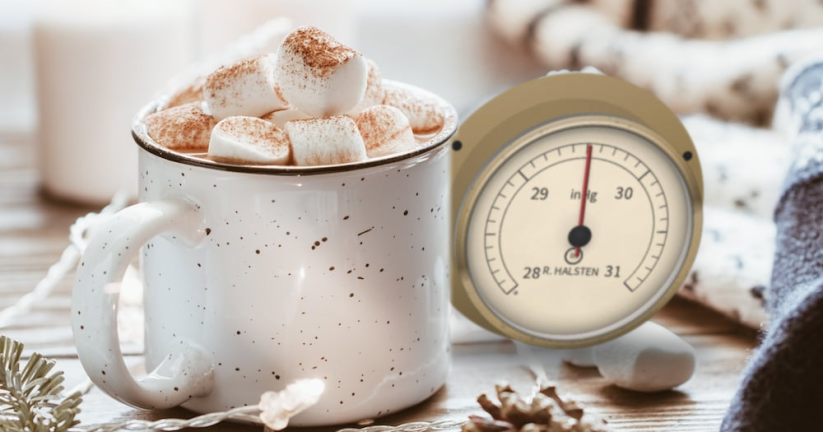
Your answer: 29.5 inHg
